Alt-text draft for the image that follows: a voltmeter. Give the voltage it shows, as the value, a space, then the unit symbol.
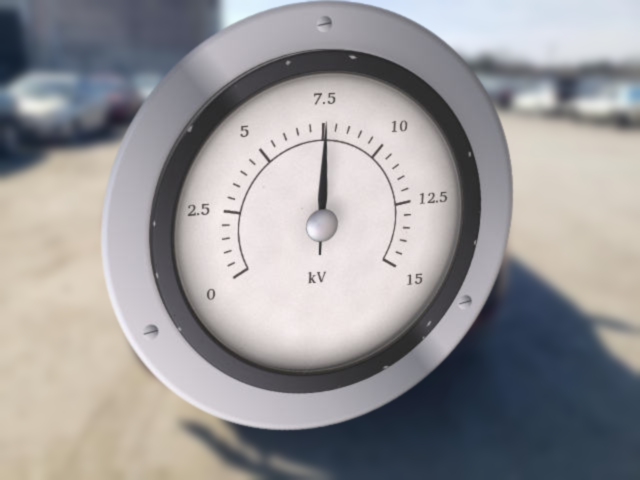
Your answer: 7.5 kV
